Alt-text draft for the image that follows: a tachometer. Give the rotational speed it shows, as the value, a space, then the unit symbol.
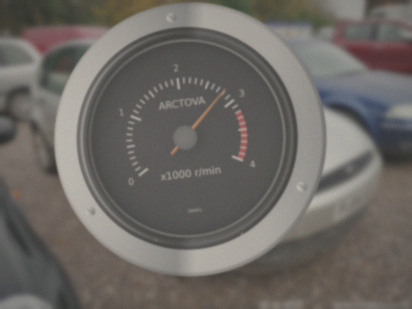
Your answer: 2800 rpm
